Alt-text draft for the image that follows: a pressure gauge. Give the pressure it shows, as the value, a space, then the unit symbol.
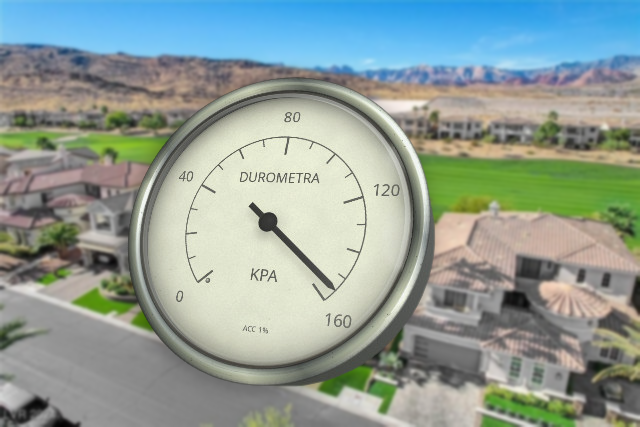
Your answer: 155 kPa
